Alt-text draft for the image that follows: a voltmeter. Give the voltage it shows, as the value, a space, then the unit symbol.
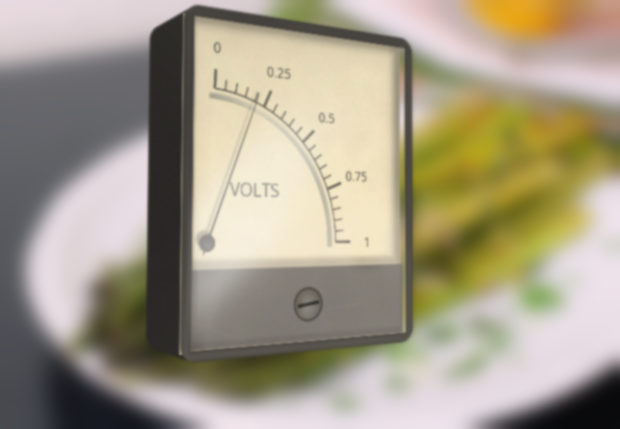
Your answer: 0.2 V
